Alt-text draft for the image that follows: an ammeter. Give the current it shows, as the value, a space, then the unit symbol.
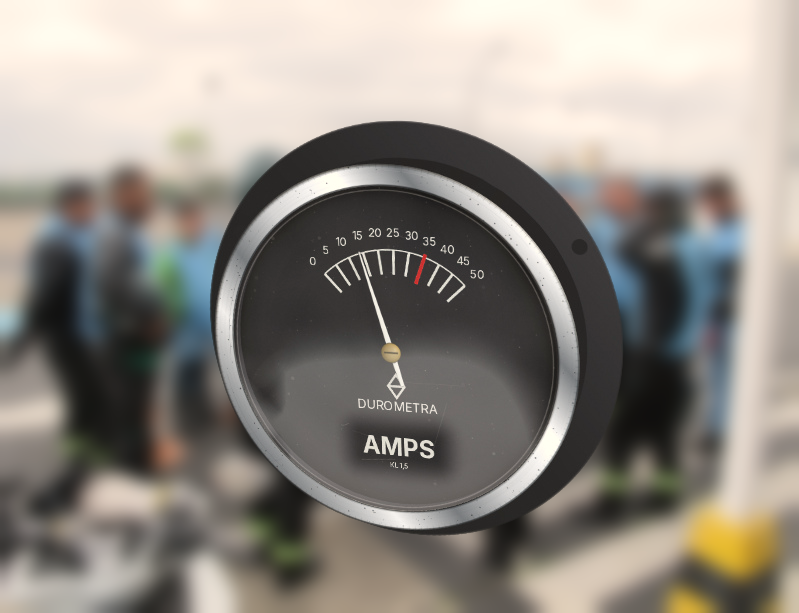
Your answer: 15 A
